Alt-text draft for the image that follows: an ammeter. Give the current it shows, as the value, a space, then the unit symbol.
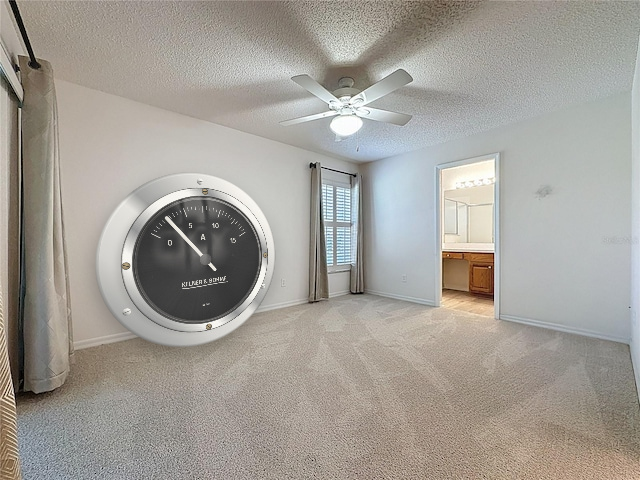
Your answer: 2.5 A
